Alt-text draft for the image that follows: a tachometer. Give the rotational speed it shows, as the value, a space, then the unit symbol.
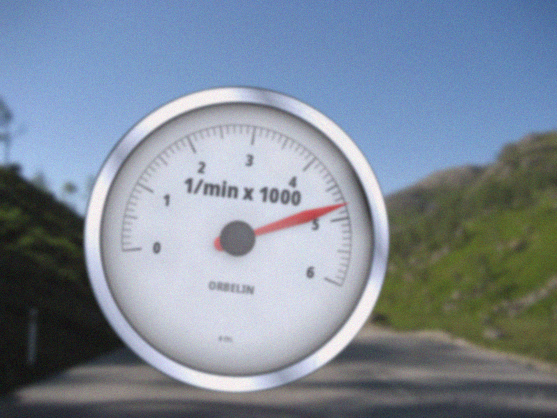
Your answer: 4800 rpm
